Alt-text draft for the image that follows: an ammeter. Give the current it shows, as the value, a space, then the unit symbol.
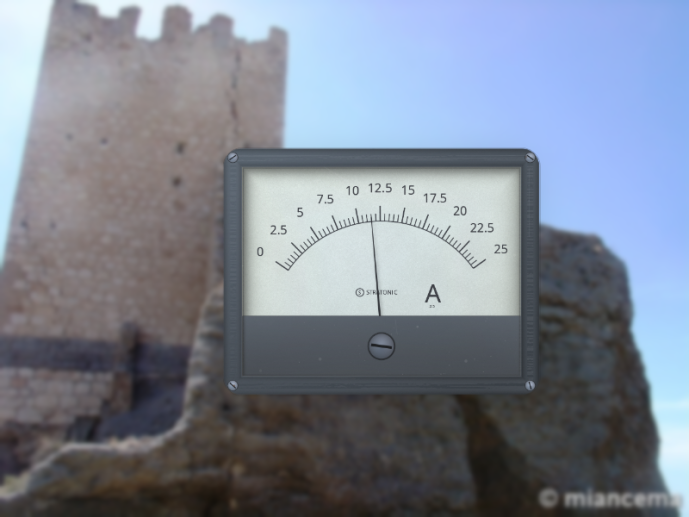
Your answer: 11.5 A
